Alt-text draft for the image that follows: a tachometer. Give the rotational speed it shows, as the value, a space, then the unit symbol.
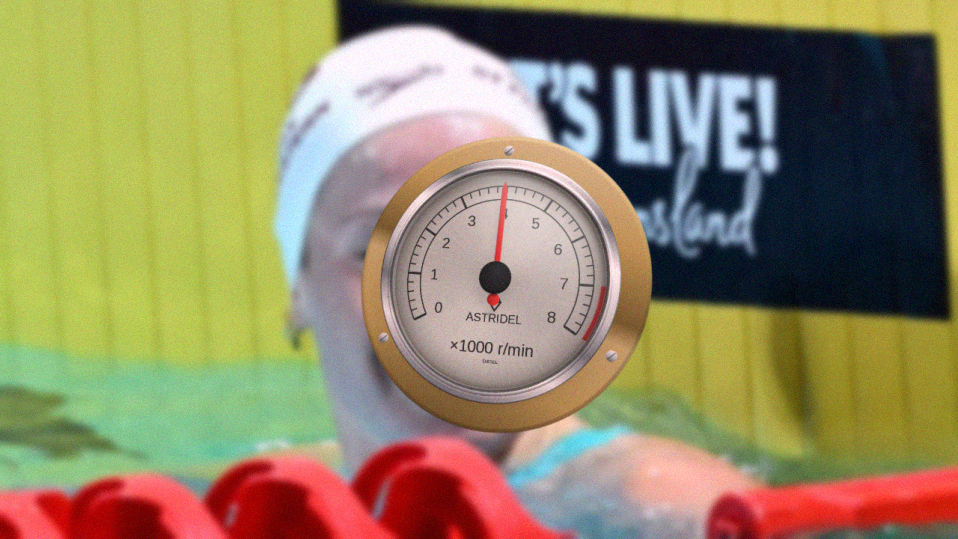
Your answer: 4000 rpm
